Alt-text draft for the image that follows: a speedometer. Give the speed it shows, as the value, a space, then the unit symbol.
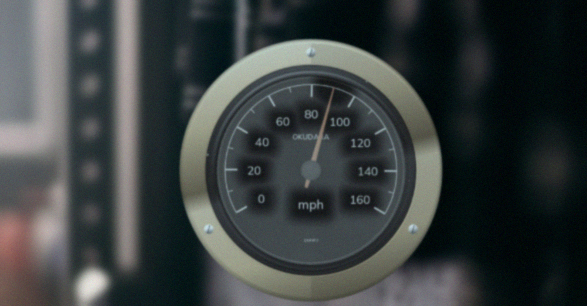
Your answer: 90 mph
